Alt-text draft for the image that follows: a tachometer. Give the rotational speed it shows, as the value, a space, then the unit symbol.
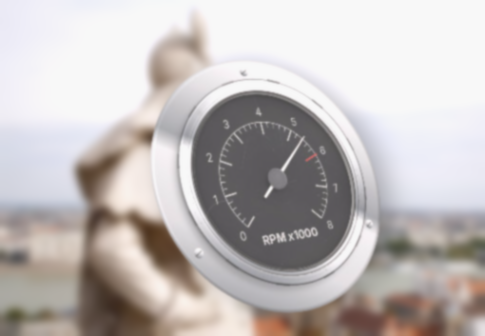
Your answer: 5400 rpm
